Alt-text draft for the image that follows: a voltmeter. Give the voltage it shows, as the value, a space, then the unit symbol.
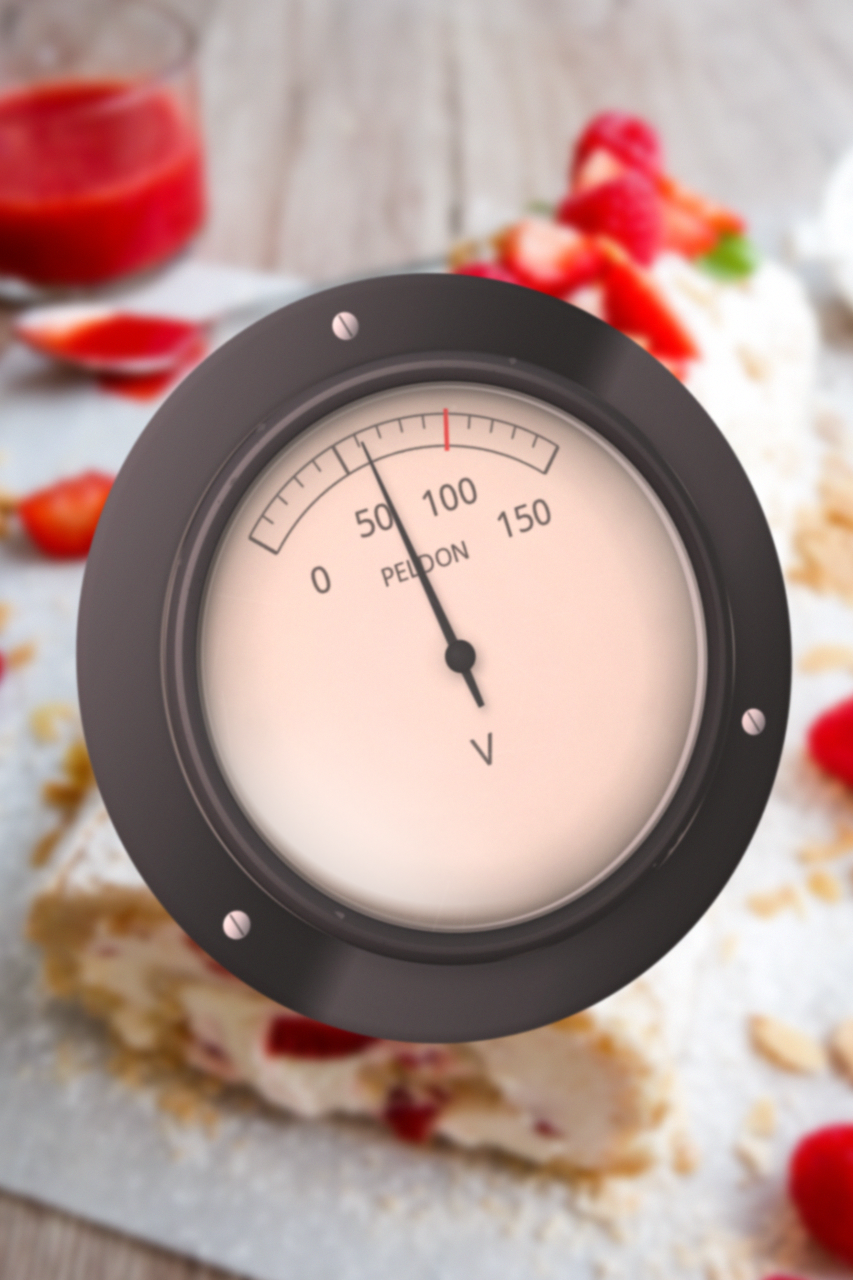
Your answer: 60 V
